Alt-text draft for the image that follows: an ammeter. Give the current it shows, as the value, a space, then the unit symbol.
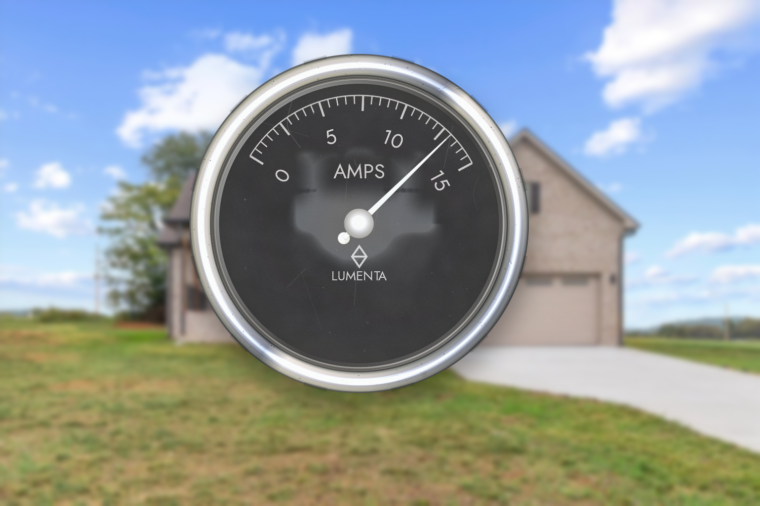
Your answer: 13 A
